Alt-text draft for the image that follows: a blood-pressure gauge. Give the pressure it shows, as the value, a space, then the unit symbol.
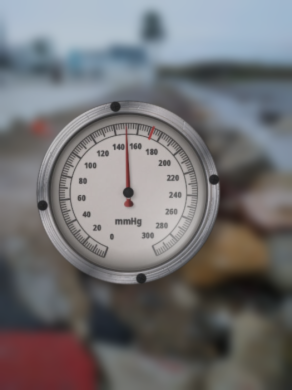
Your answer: 150 mmHg
